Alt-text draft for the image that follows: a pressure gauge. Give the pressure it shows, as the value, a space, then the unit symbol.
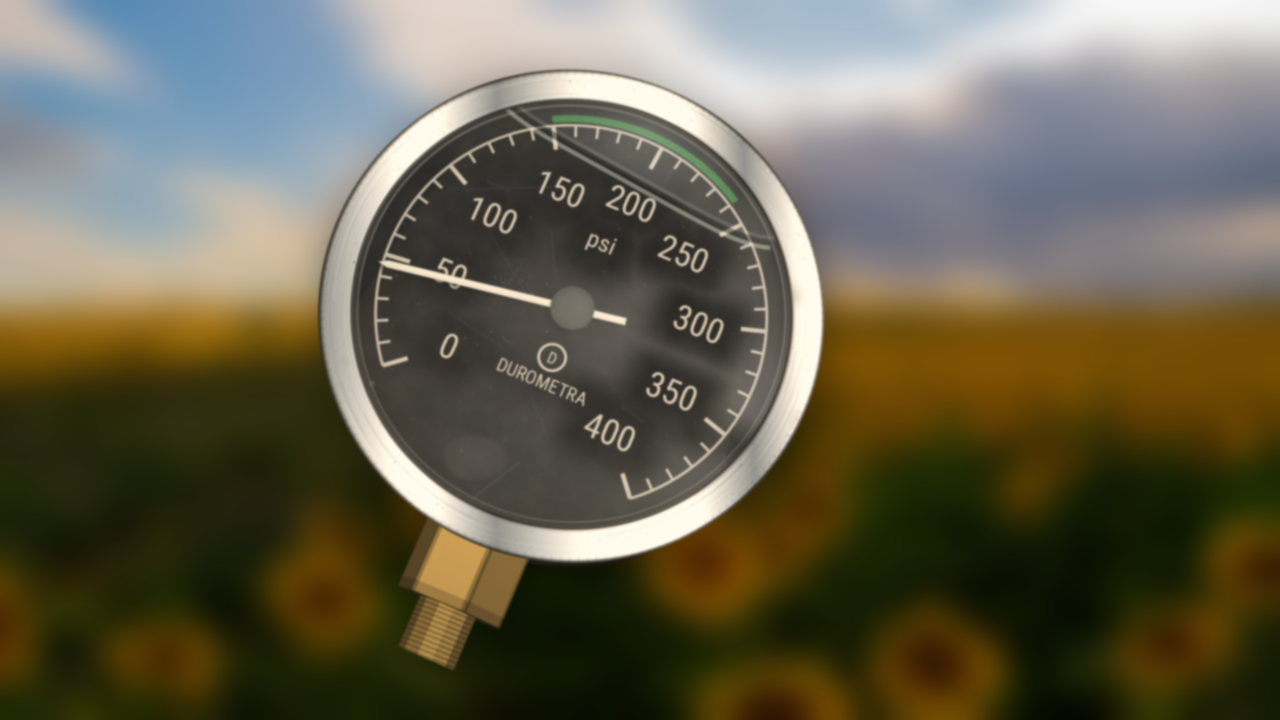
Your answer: 45 psi
